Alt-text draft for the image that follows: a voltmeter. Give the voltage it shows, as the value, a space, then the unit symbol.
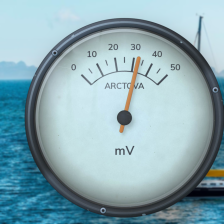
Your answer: 32.5 mV
